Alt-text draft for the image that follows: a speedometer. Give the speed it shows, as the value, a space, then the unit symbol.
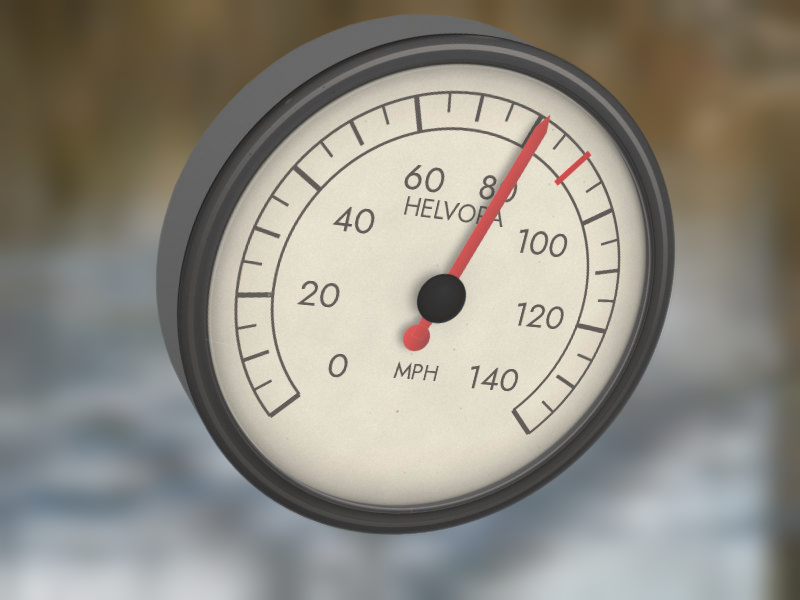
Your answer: 80 mph
